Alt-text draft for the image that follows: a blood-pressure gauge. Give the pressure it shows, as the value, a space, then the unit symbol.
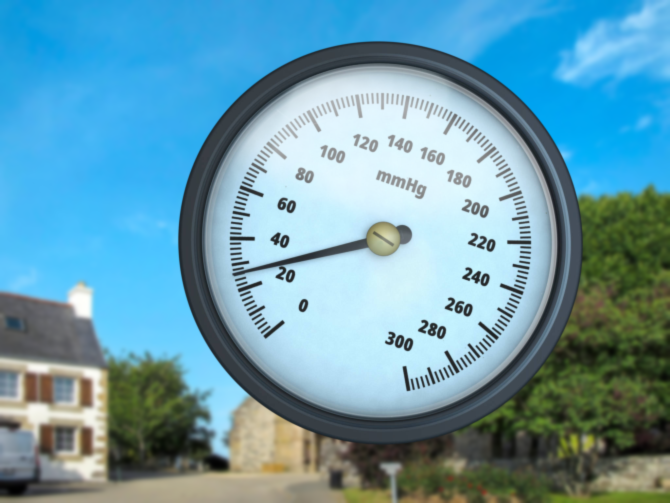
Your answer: 26 mmHg
